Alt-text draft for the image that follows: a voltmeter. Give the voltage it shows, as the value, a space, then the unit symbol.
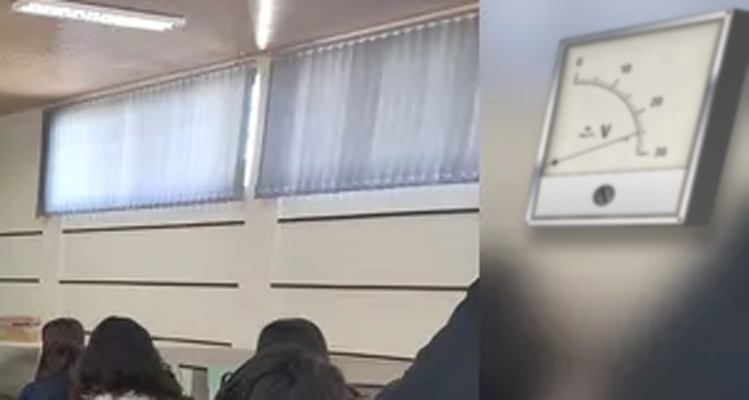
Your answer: 25 V
